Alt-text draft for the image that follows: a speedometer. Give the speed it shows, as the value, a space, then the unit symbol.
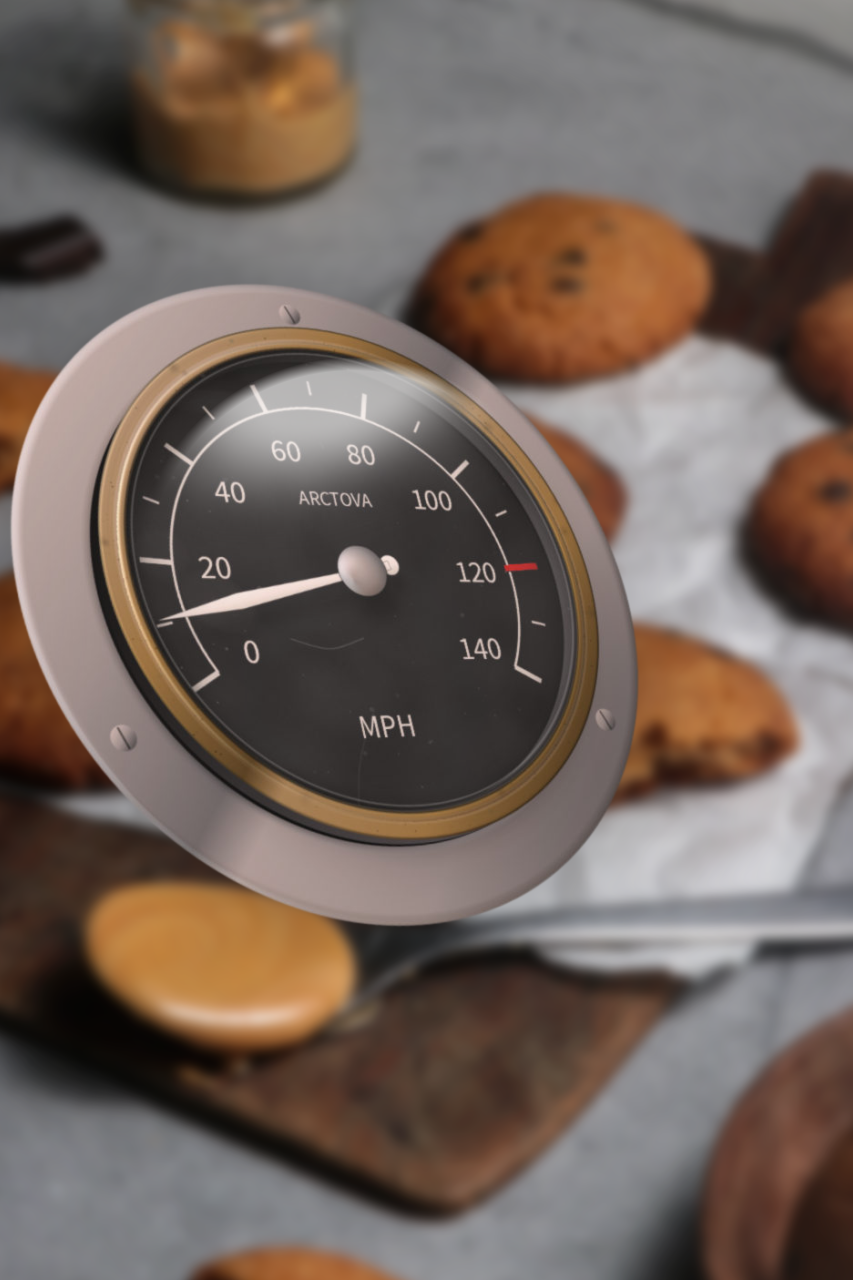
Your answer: 10 mph
